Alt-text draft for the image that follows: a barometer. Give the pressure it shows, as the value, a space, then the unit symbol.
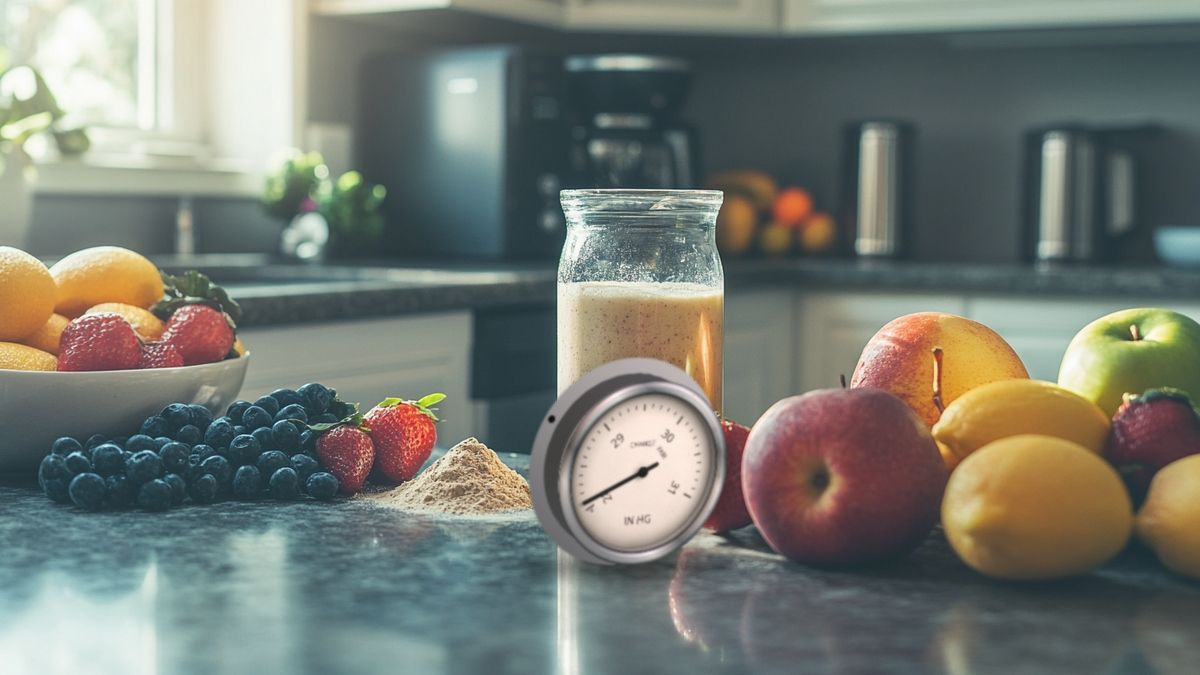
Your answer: 28.1 inHg
